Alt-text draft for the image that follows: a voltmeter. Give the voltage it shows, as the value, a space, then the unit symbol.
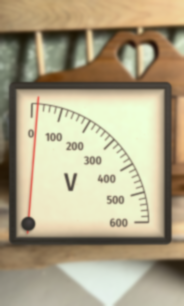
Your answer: 20 V
